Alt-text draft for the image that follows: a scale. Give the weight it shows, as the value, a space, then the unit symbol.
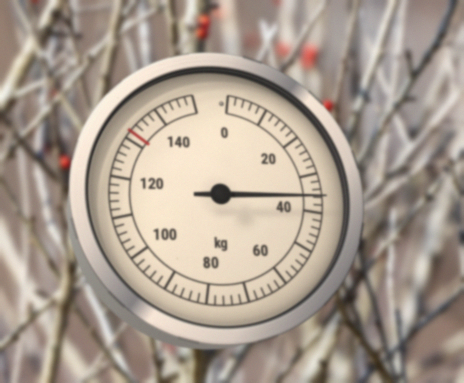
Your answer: 36 kg
